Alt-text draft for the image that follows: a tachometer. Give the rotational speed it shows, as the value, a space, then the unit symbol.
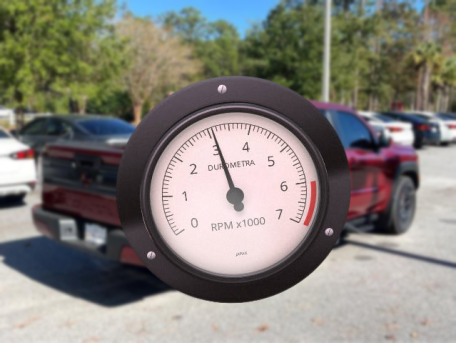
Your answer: 3100 rpm
